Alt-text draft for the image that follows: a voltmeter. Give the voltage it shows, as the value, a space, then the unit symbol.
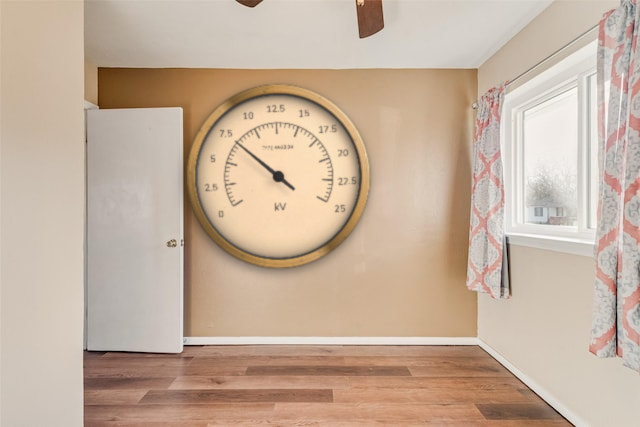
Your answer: 7.5 kV
